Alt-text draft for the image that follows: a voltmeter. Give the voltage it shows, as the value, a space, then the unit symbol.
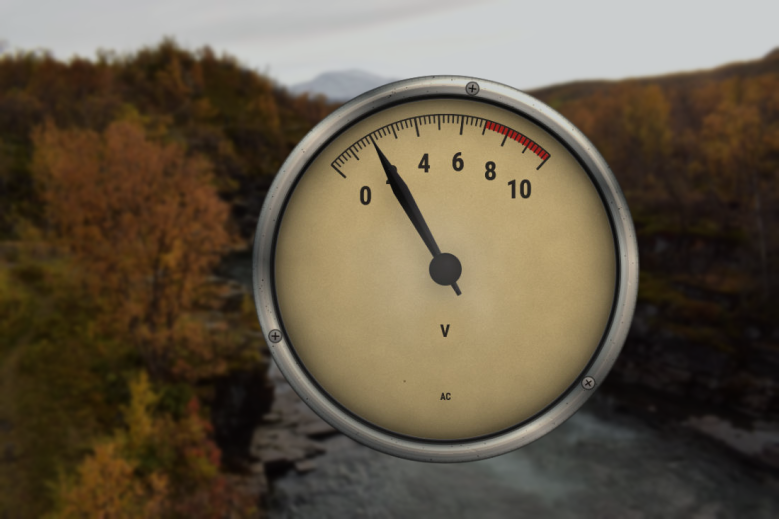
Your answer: 2 V
